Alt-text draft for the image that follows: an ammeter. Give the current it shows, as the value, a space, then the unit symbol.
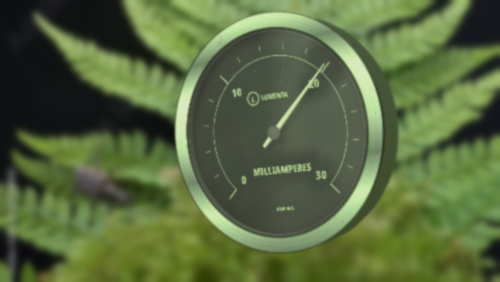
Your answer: 20 mA
